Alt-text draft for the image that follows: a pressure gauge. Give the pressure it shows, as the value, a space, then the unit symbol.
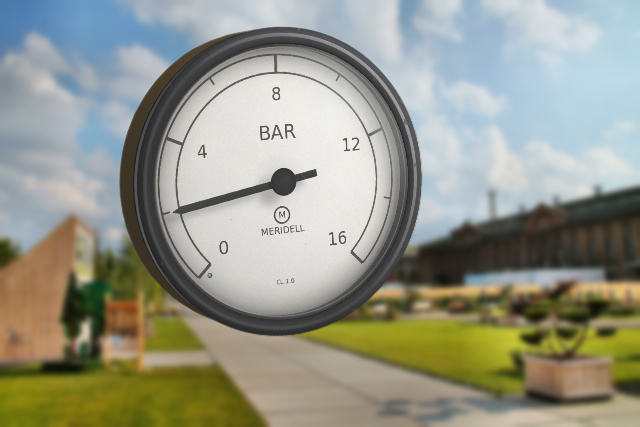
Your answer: 2 bar
